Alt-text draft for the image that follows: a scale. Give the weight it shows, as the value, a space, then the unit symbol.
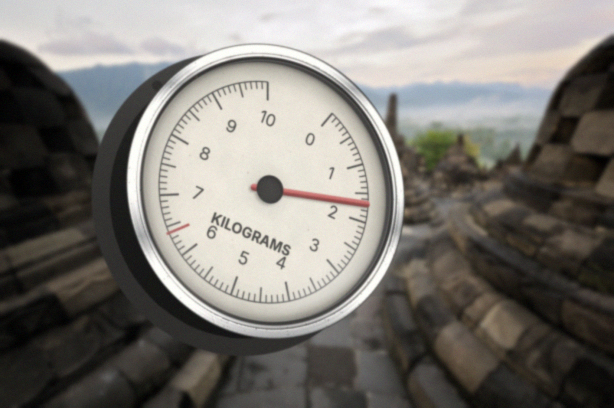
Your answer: 1.7 kg
